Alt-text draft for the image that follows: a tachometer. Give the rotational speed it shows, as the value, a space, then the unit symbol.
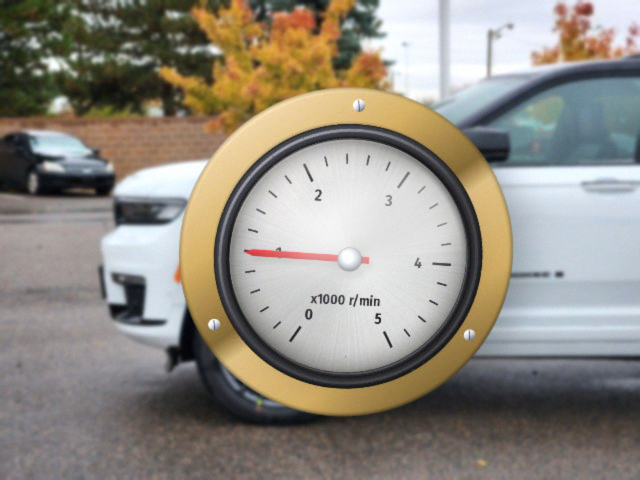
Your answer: 1000 rpm
